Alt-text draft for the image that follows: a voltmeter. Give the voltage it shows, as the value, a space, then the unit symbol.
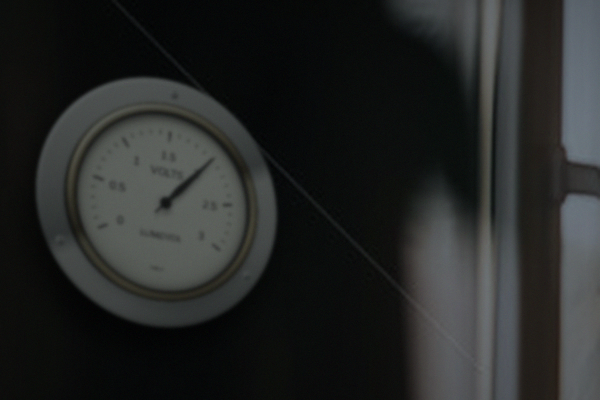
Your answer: 2 V
